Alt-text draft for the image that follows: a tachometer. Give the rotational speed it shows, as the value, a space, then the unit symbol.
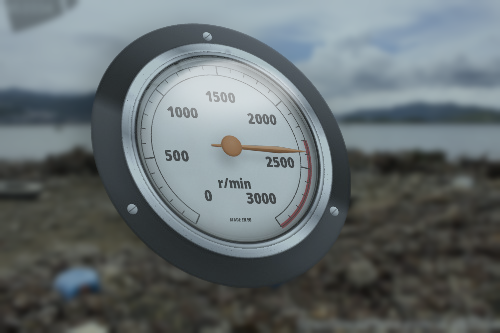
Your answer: 2400 rpm
